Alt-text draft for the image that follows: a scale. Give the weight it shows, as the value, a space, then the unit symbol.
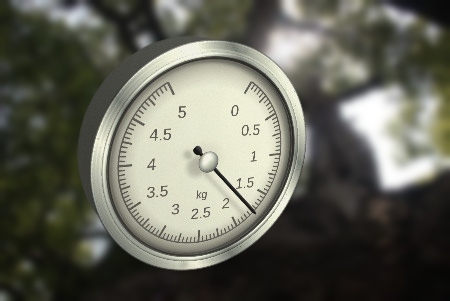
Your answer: 1.75 kg
